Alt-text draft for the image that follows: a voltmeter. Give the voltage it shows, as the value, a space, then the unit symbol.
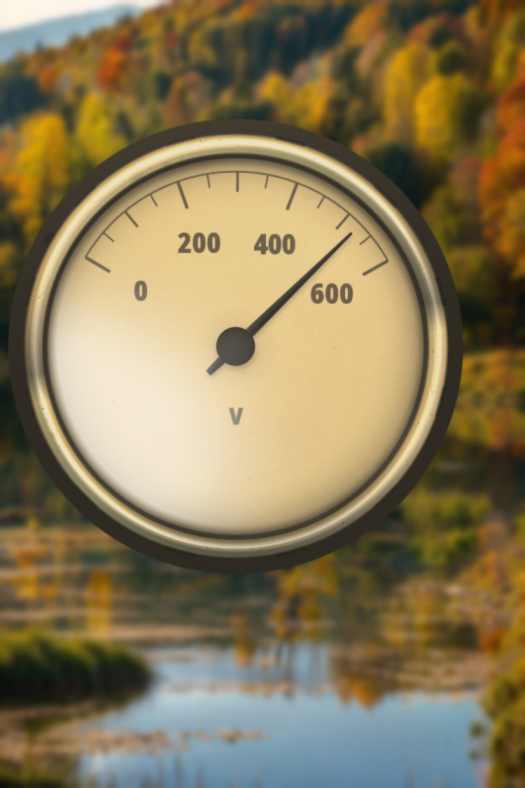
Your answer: 525 V
